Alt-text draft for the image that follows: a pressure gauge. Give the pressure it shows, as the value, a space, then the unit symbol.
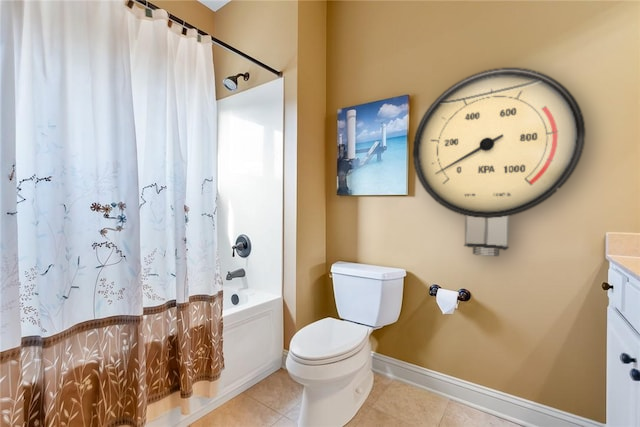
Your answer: 50 kPa
